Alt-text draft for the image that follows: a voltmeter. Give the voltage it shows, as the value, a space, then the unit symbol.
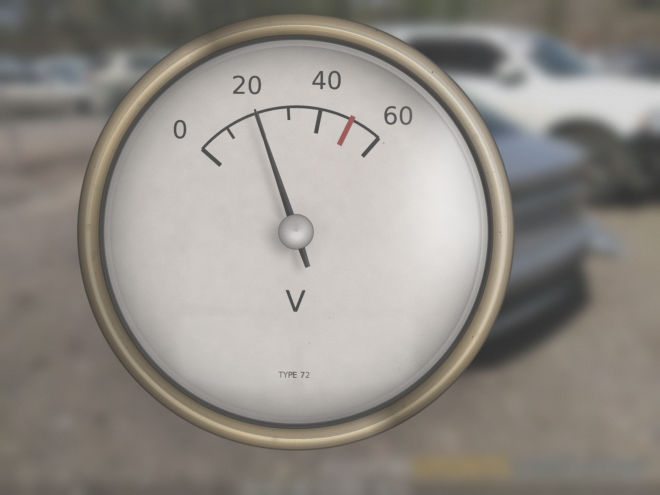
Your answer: 20 V
